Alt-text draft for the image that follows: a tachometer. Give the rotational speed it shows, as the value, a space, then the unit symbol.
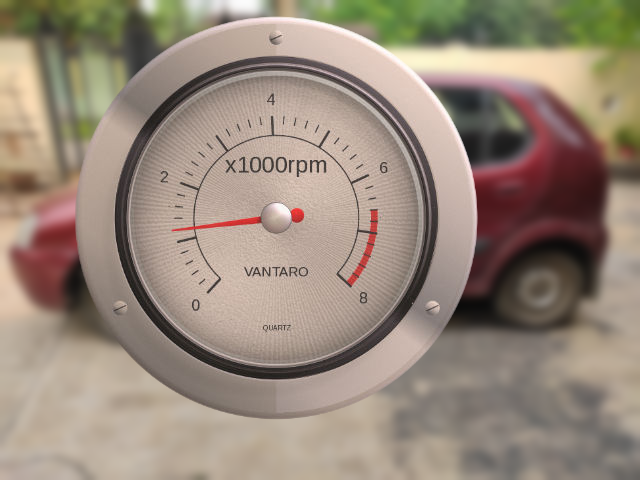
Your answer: 1200 rpm
